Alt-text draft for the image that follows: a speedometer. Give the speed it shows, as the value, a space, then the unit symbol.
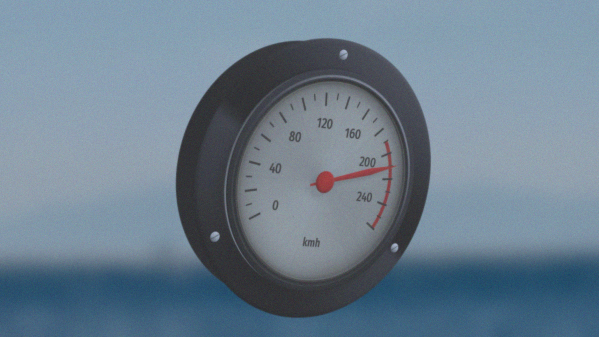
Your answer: 210 km/h
